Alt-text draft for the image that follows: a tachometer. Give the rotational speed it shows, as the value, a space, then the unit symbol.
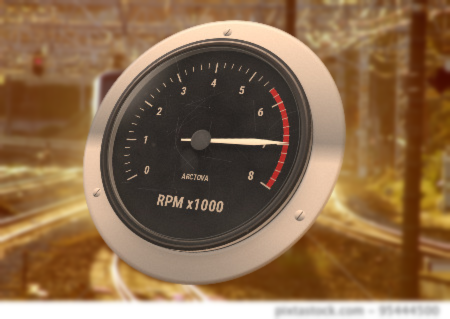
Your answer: 7000 rpm
